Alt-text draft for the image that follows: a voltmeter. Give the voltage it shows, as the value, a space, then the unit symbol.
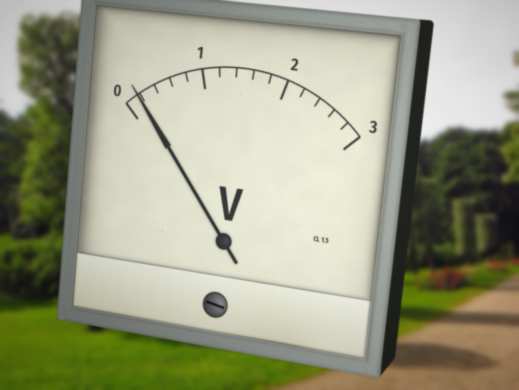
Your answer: 0.2 V
